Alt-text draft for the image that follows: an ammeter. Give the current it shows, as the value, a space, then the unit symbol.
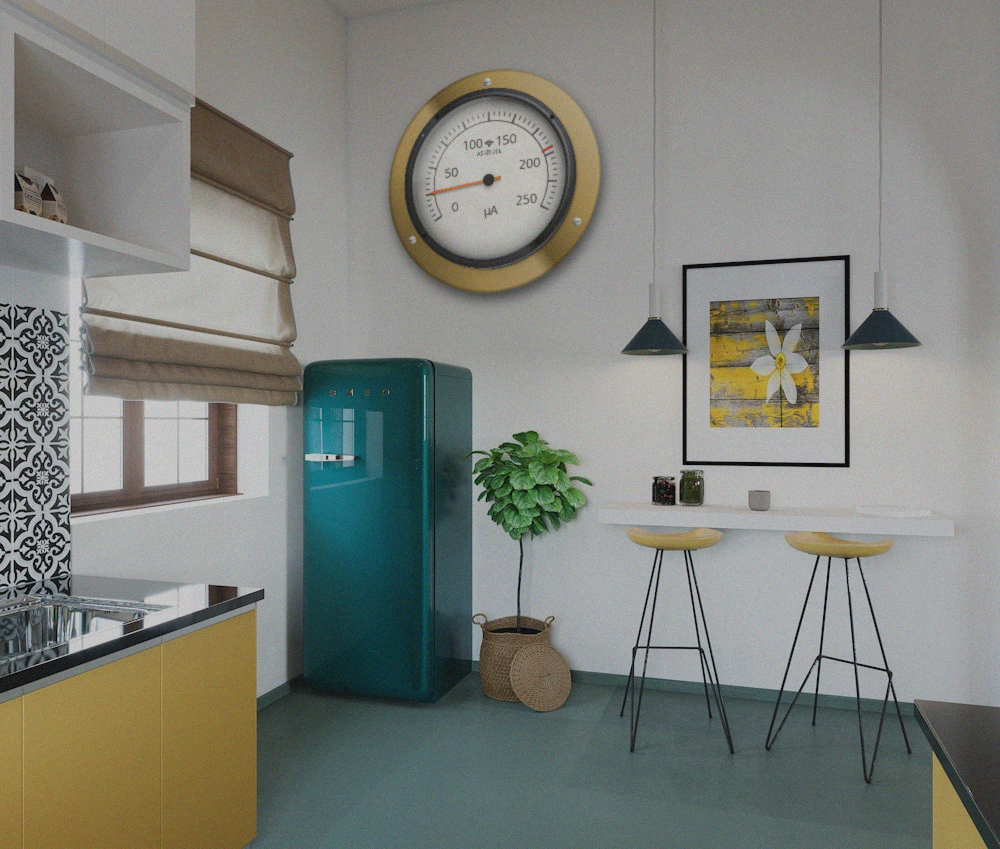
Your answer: 25 µA
